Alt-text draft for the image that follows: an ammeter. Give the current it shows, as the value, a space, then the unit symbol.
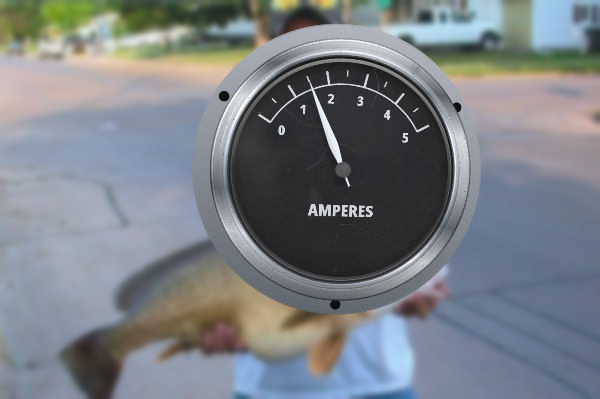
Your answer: 1.5 A
